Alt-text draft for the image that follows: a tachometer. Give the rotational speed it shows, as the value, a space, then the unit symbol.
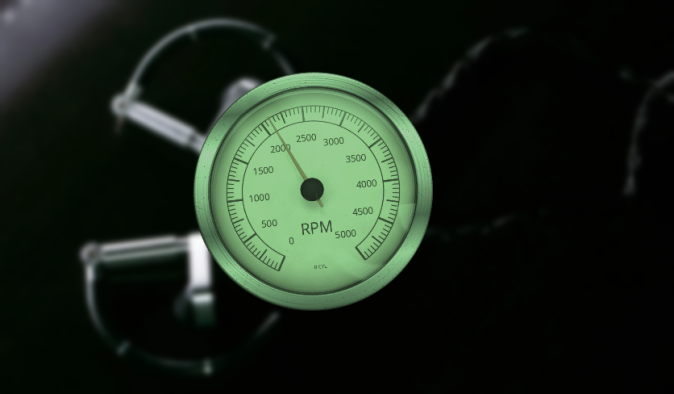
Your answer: 2100 rpm
